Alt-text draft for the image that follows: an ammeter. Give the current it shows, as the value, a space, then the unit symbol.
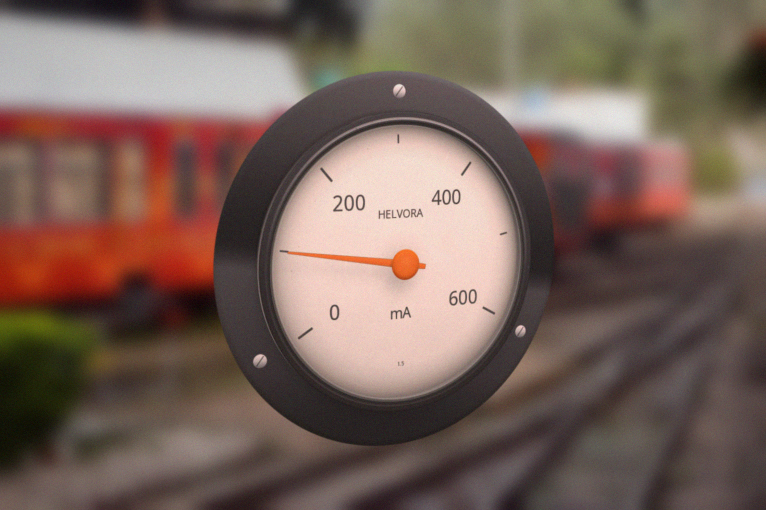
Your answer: 100 mA
